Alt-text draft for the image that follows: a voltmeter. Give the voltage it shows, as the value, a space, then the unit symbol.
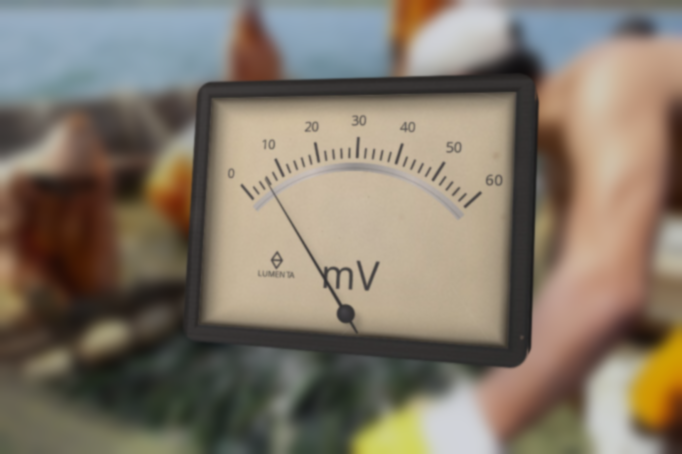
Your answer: 6 mV
